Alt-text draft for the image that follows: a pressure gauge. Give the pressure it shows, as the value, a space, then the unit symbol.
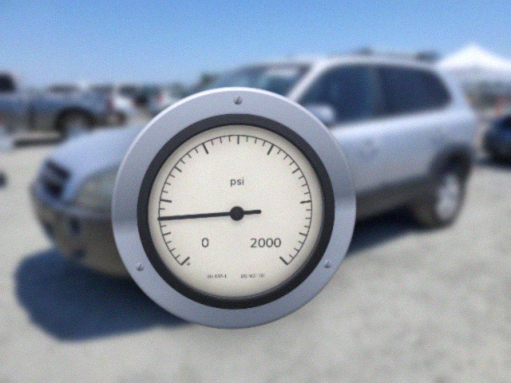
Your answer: 300 psi
